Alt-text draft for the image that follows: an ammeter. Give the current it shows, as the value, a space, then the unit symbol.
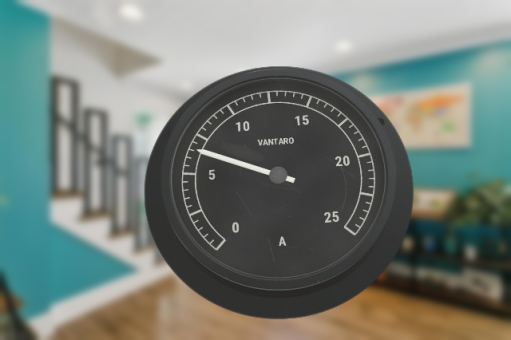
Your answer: 6.5 A
